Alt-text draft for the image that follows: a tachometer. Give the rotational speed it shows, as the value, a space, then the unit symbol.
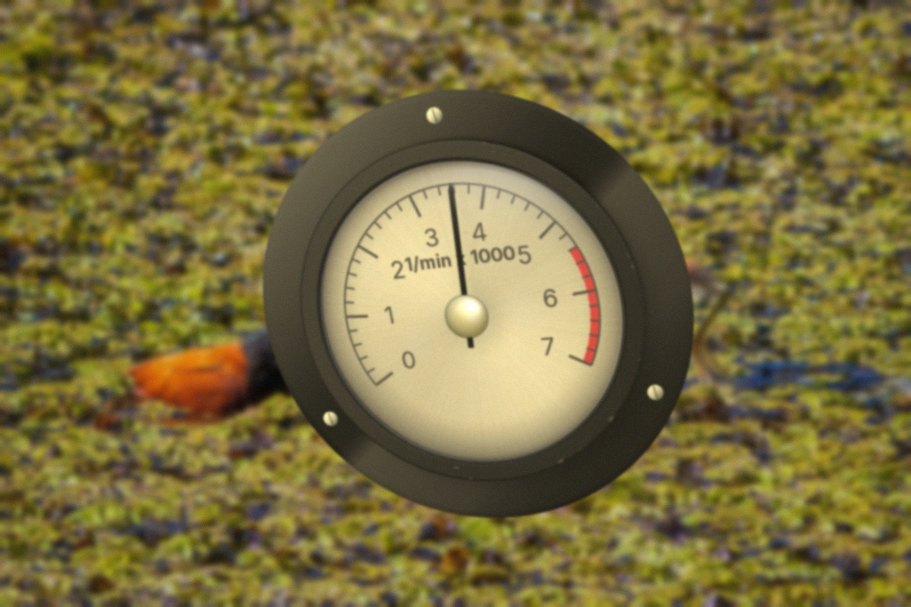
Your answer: 3600 rpm
